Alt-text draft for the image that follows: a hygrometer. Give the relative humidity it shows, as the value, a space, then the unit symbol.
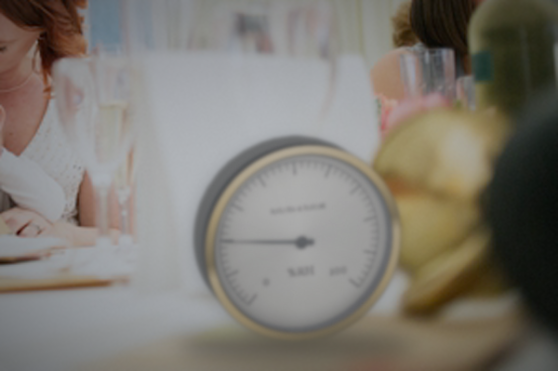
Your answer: 20 %
